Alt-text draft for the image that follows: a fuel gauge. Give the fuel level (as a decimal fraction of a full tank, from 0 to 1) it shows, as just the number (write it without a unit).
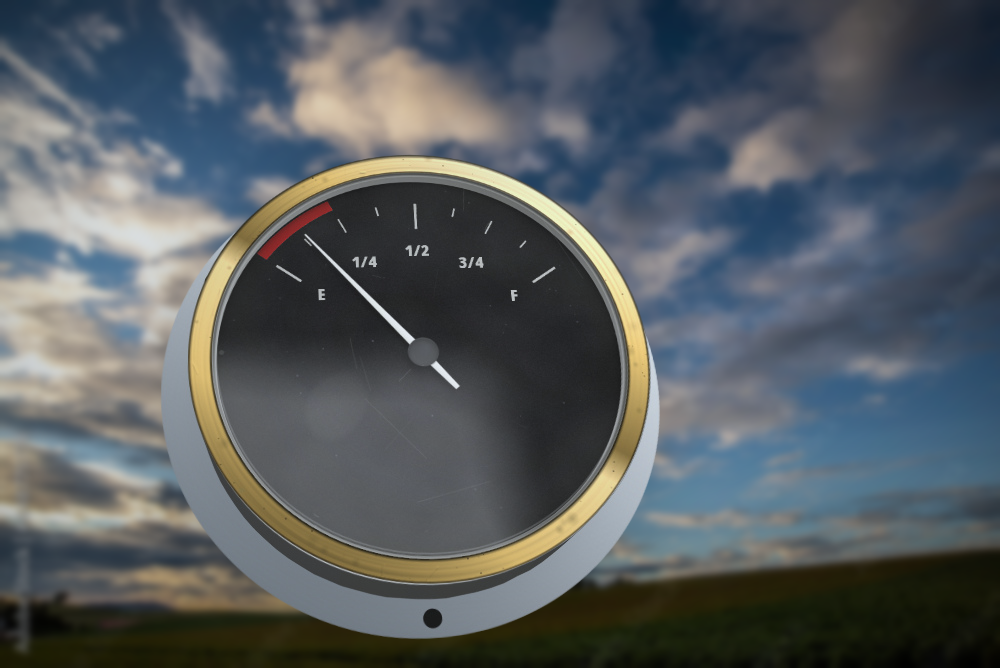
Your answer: 0.125
